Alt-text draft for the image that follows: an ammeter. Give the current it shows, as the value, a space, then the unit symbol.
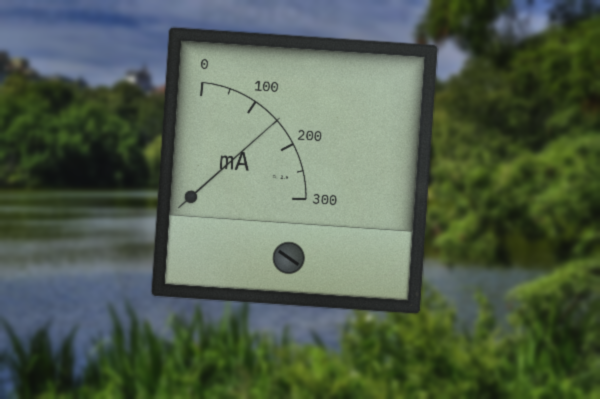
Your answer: 150 mA
